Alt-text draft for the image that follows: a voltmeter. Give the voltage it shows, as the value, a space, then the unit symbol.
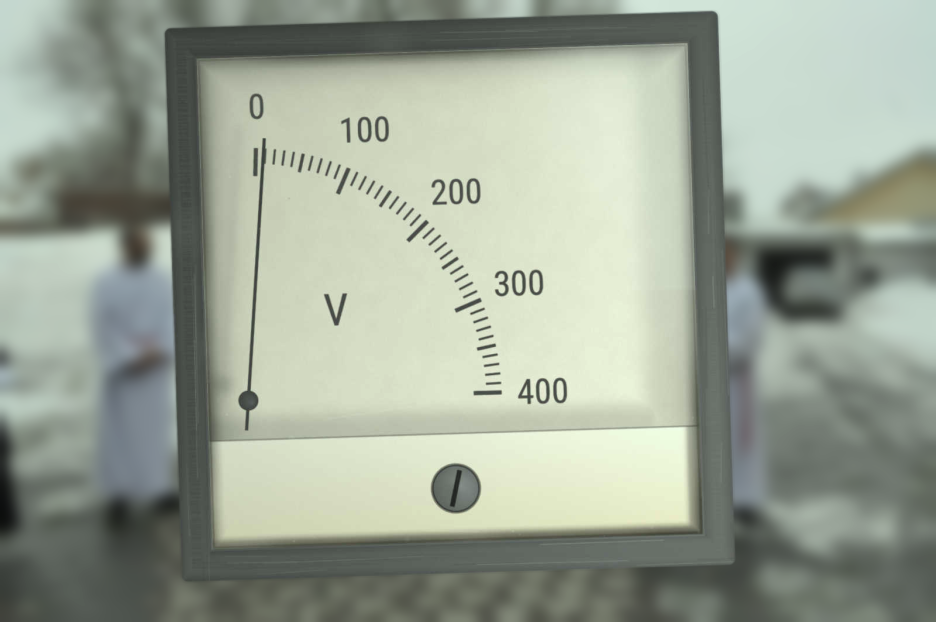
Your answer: 10 V
